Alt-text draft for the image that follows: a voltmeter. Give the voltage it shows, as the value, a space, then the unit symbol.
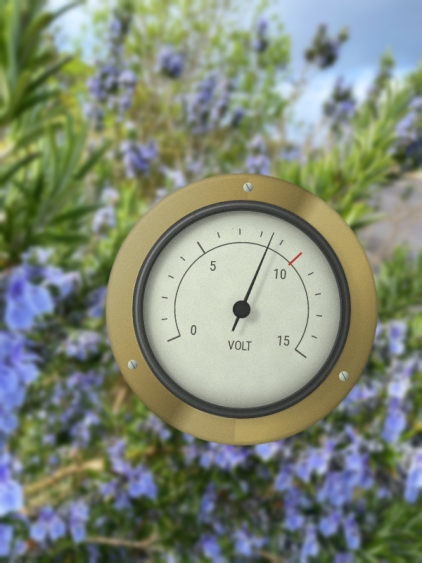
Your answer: 8.5 V
